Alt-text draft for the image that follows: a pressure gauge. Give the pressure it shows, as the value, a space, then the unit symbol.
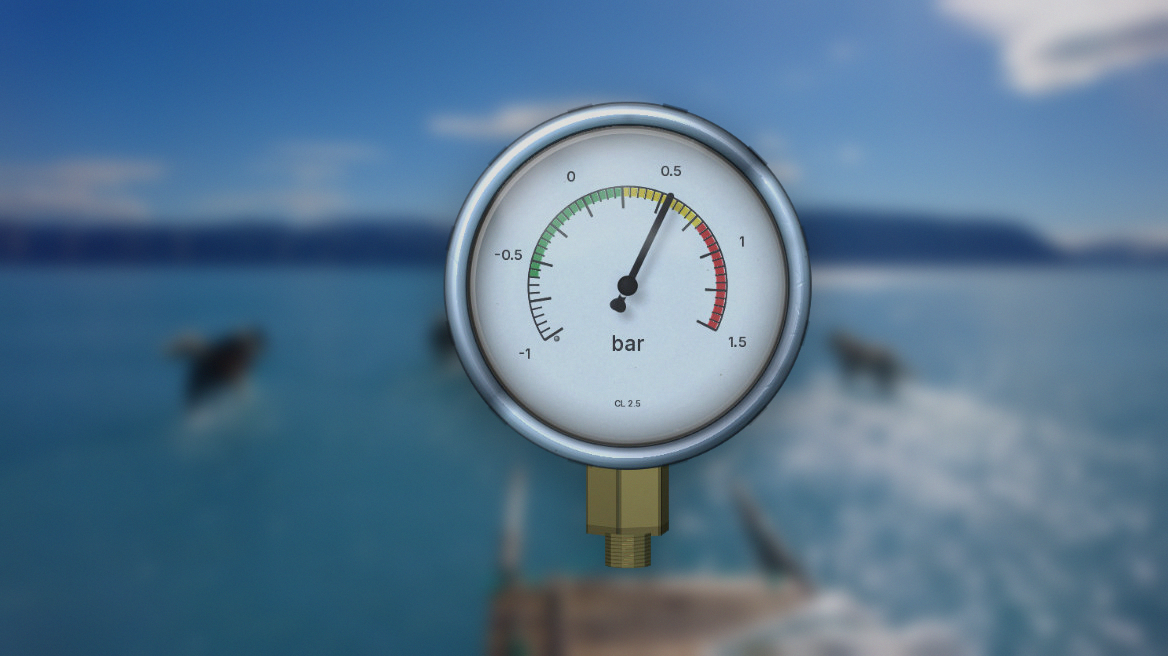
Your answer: 0.55 bar
